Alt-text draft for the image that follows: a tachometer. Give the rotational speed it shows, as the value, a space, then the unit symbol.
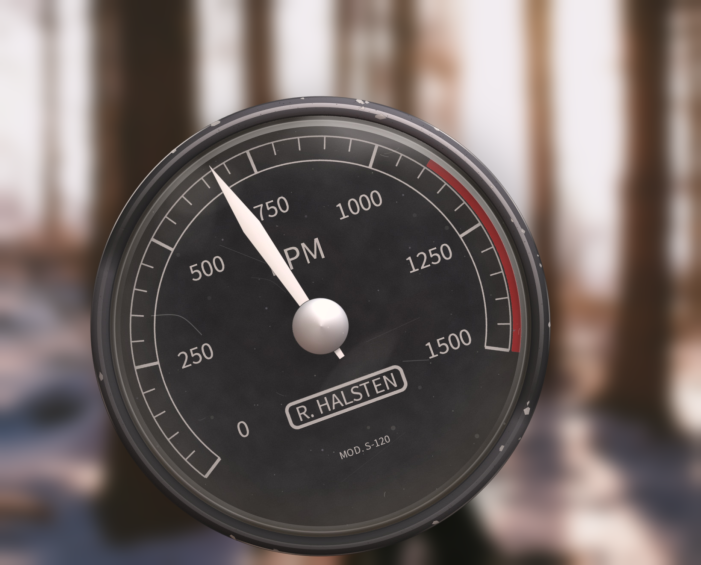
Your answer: 675 rpm
